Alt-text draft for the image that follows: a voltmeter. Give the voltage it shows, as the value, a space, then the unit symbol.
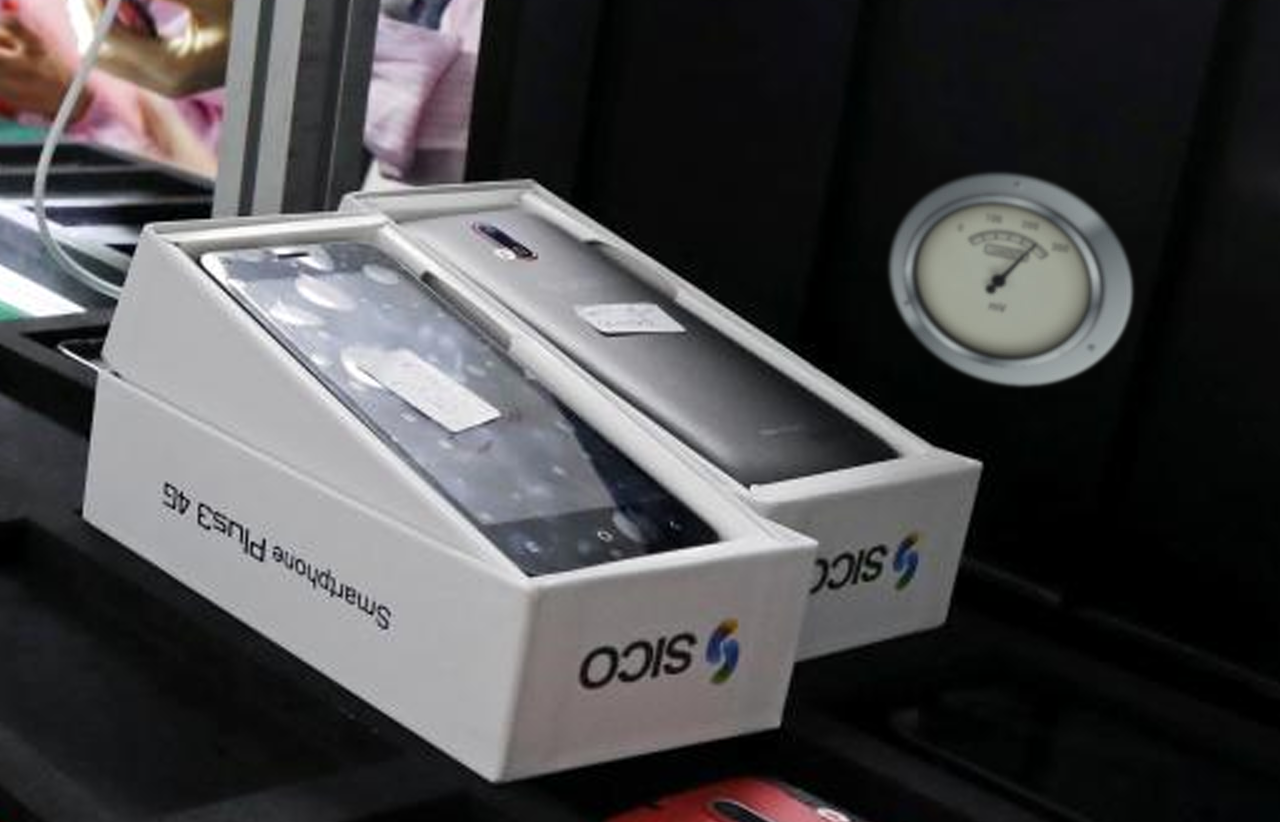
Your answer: 250 mV
